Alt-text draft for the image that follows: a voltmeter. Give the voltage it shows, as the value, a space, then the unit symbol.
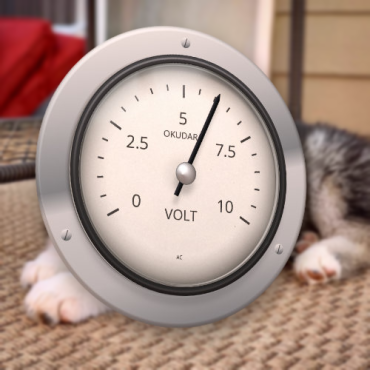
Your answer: 6 V
